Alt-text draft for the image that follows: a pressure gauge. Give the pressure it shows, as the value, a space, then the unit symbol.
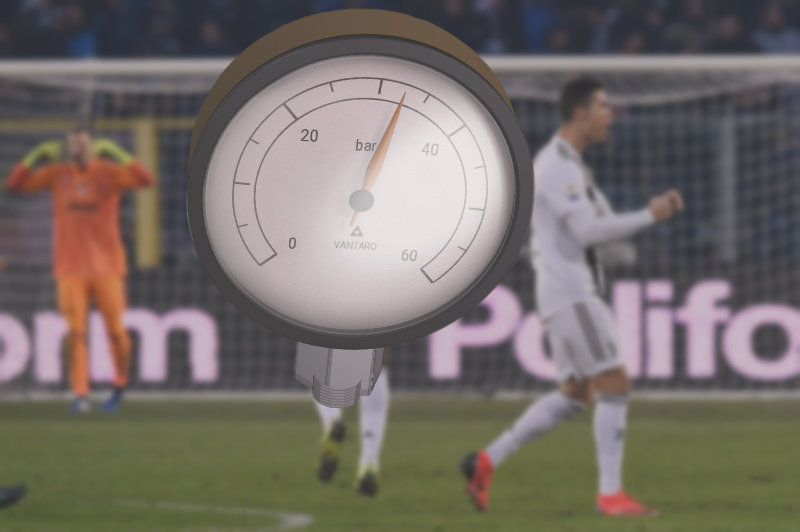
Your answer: 32.5 bar
